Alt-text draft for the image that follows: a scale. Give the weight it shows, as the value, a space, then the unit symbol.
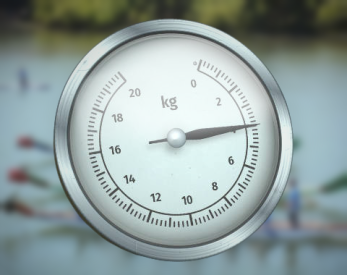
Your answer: 4 kg
